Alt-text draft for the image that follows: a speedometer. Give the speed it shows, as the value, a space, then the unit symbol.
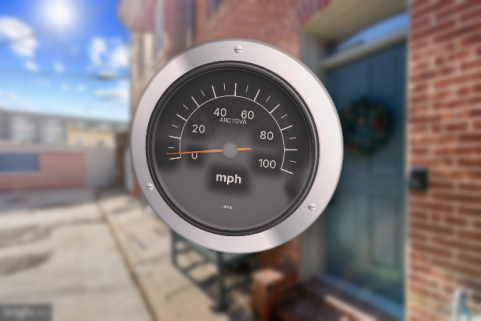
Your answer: 2.5 mph
